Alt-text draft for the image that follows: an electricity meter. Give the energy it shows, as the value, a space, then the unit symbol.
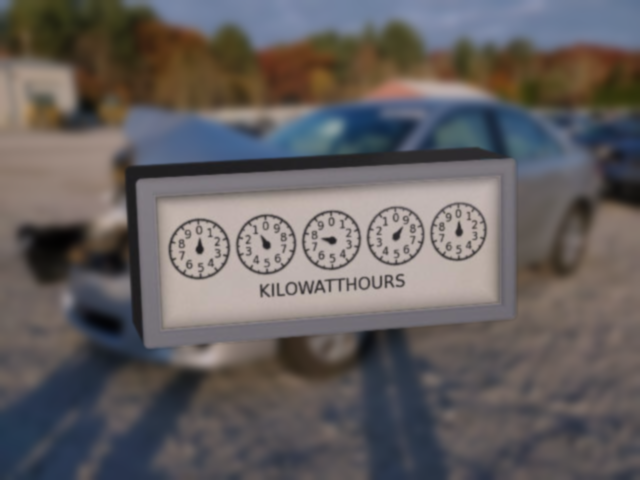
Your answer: 790 kWh
